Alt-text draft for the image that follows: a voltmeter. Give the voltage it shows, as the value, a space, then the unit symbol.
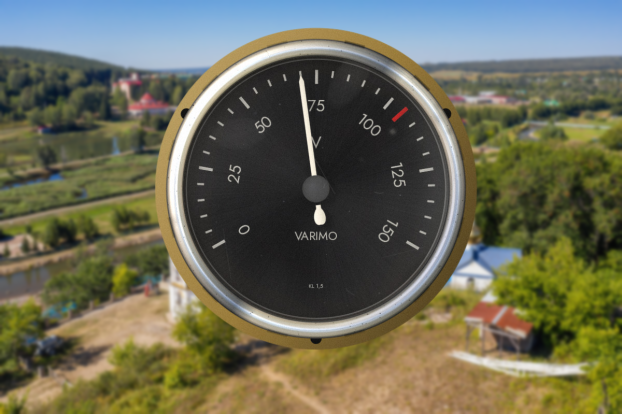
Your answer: 70 V
